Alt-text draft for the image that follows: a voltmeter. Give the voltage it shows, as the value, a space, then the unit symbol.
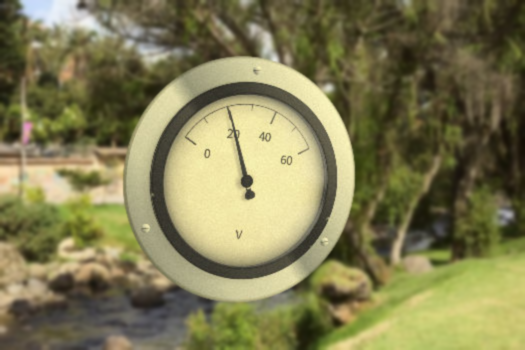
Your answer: 20 V
